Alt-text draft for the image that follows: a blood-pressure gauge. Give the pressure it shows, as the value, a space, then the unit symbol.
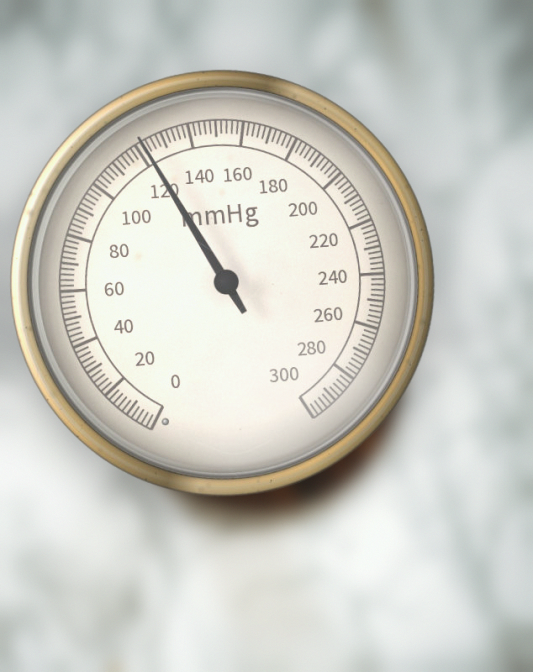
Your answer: 122 mmHg
